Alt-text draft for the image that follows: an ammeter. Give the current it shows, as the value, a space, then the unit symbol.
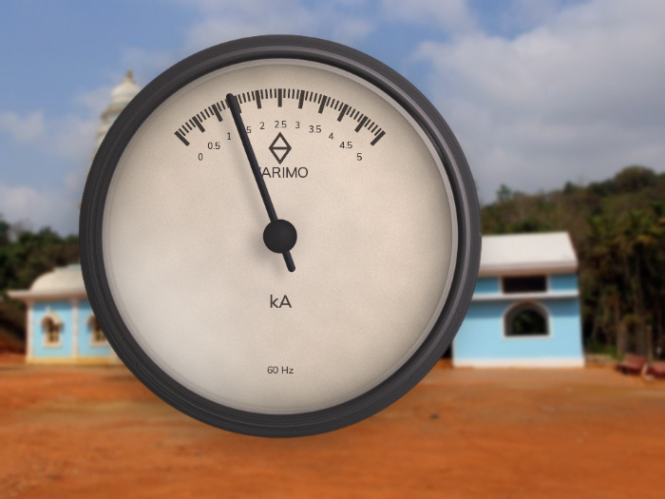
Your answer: 1.4 kA
